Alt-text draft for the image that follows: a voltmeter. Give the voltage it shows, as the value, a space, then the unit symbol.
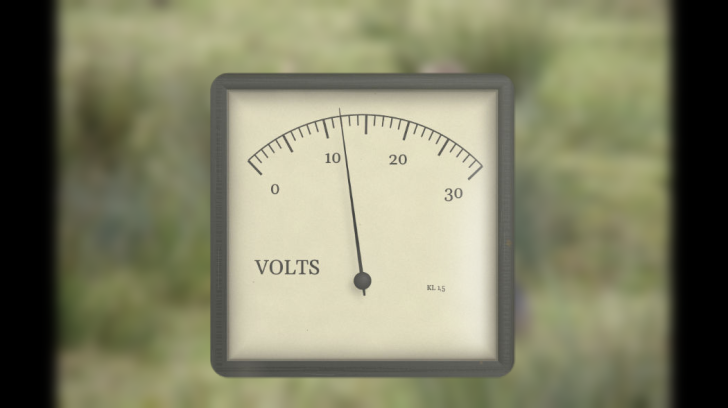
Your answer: 12 V
